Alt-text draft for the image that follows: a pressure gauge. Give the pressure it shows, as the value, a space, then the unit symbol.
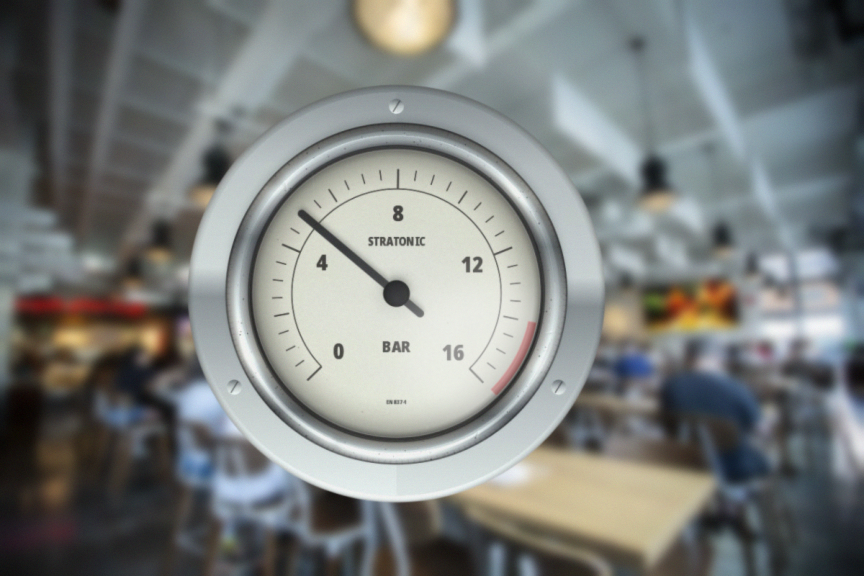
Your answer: 5 bar
